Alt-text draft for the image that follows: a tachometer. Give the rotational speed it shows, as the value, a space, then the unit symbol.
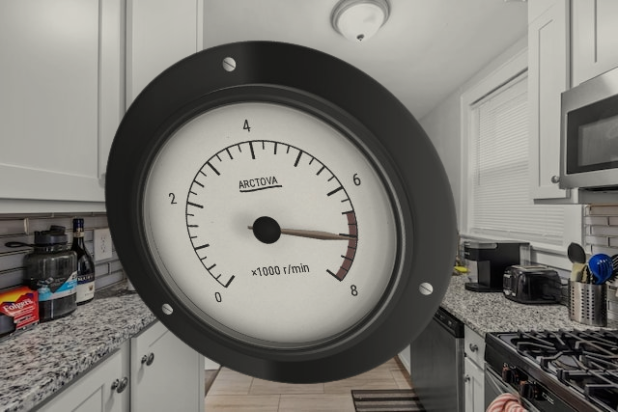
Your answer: 7000 rpm
